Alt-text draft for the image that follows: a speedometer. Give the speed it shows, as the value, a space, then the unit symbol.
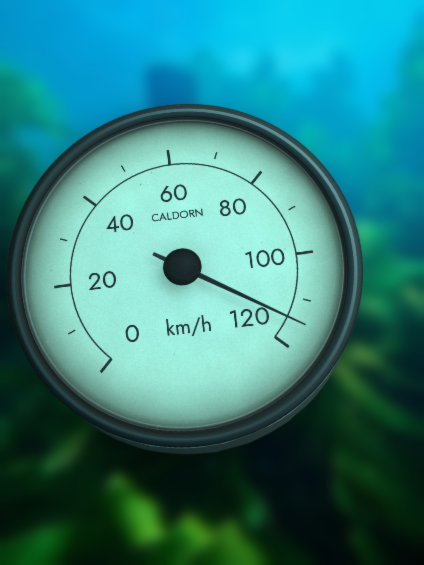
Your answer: 115 km/h
